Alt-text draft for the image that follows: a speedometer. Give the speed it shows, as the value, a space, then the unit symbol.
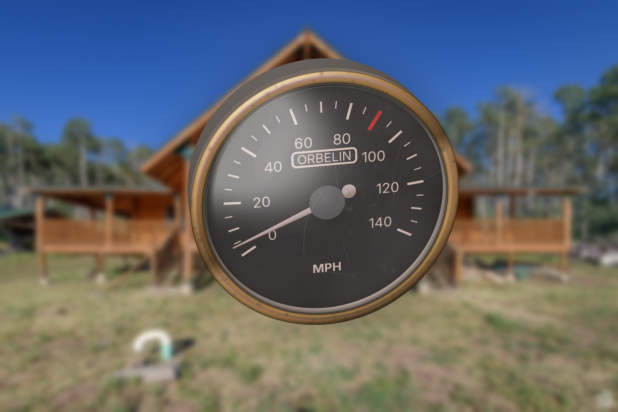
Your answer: 5 mph
